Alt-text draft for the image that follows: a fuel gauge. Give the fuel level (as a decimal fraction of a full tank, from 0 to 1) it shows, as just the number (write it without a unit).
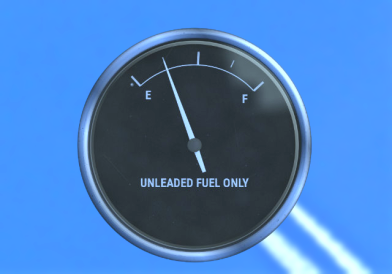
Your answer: 0.25
